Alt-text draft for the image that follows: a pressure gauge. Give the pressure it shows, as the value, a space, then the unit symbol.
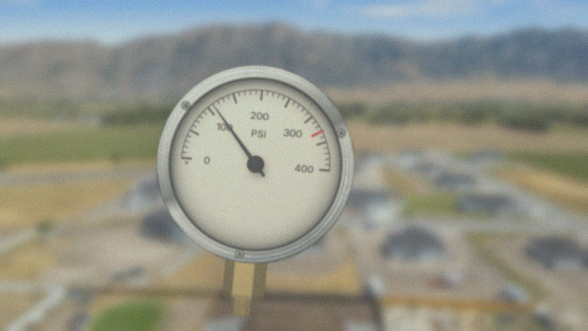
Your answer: 110 psi
